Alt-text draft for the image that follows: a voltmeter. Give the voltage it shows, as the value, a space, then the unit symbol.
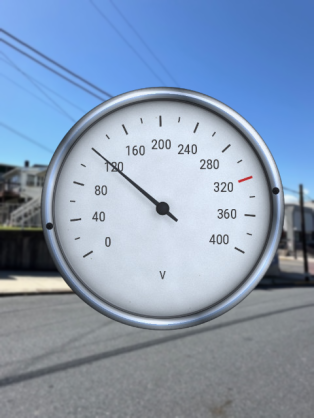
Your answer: 120 V
